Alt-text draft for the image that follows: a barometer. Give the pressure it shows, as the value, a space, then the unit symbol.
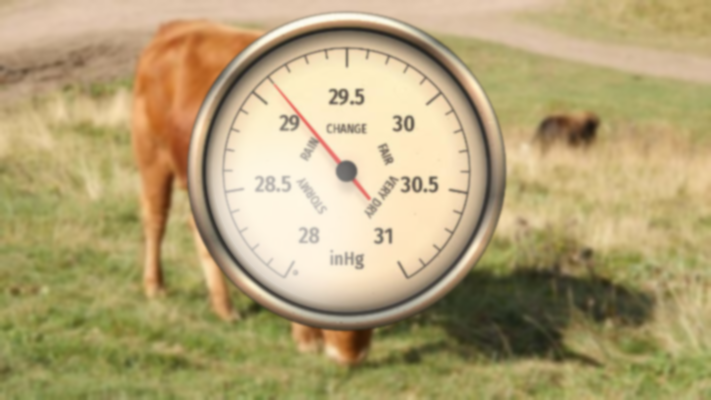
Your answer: 29.1 inHg
